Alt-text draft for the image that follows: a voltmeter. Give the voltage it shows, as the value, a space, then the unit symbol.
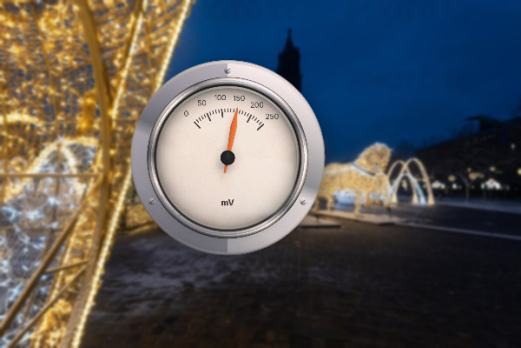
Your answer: 150 mV
